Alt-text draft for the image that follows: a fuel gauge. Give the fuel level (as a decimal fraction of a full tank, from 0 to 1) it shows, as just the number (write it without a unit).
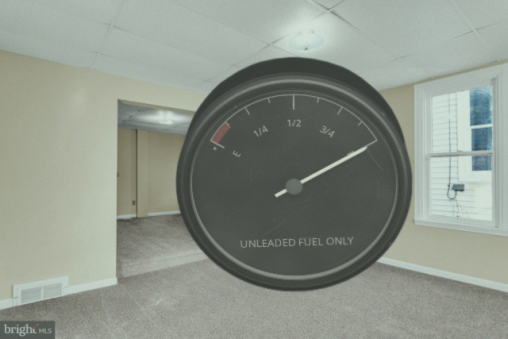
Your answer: 1
